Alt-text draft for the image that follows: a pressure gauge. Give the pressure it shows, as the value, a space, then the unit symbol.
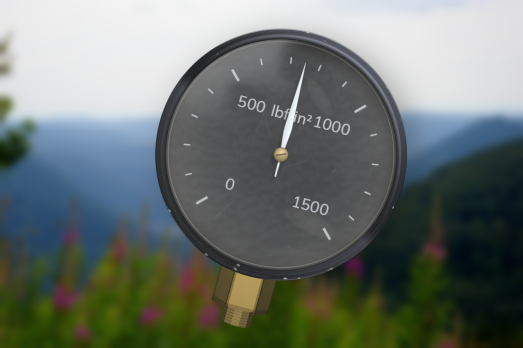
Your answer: 750 psi
